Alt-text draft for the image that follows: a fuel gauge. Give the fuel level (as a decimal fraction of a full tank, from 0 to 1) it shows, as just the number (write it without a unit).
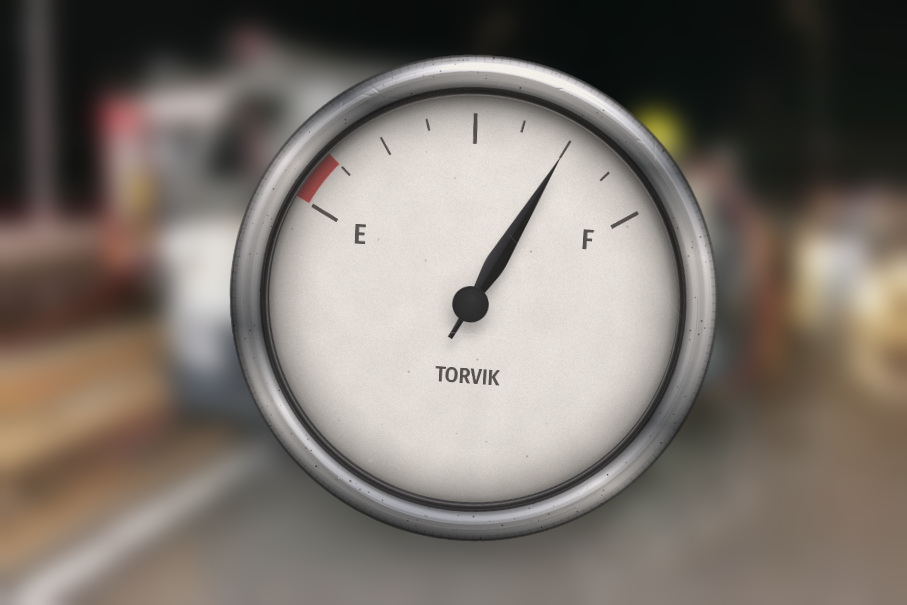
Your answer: 0.75
